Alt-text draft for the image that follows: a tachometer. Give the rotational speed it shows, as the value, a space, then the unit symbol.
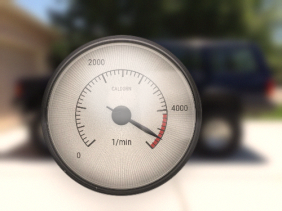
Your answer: 4700 rpm
